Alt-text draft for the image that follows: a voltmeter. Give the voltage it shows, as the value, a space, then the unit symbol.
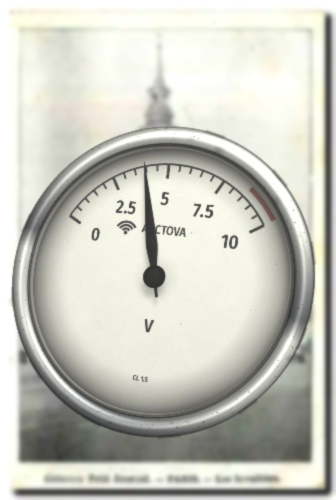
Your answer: 4 V
